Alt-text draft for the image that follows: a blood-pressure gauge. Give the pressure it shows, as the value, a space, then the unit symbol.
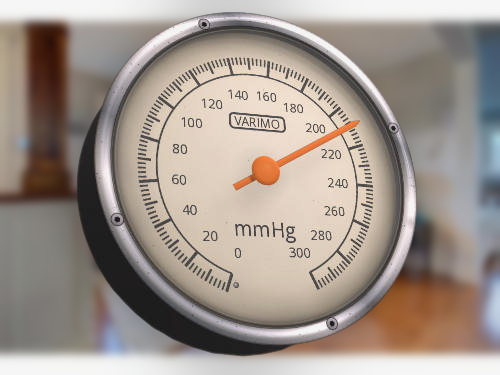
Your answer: 210 mmHg
